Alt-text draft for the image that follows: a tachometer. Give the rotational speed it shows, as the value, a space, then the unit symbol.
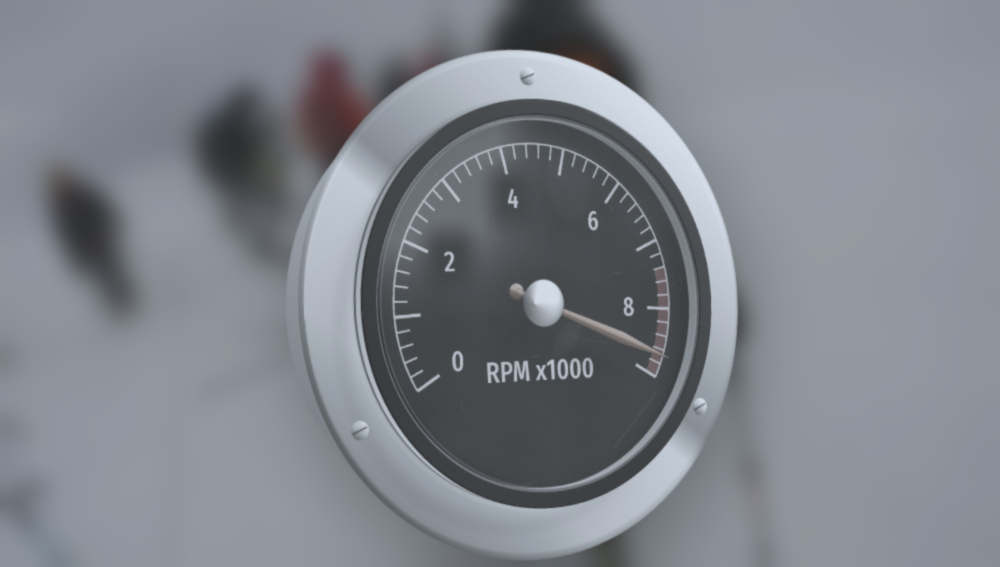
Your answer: 8700 rpm
